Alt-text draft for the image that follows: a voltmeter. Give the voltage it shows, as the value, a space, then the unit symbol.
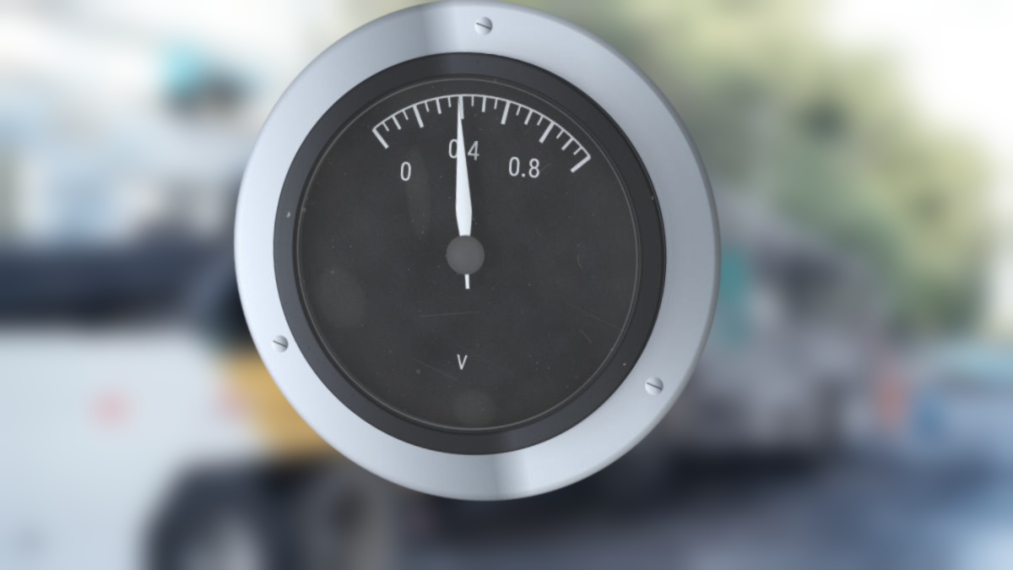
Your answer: 0.4 V
